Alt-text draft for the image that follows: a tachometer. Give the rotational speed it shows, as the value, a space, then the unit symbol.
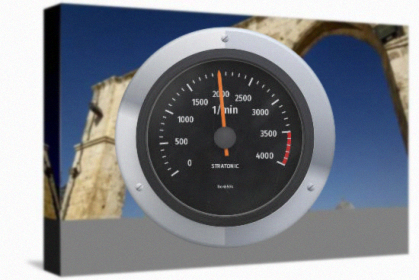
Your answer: 2000 rpm
